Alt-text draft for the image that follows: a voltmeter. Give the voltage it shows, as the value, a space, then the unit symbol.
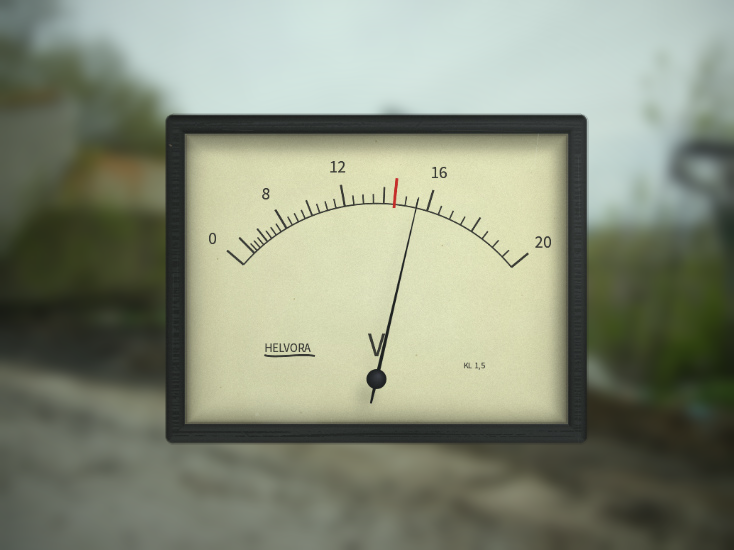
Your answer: 15.5 V
